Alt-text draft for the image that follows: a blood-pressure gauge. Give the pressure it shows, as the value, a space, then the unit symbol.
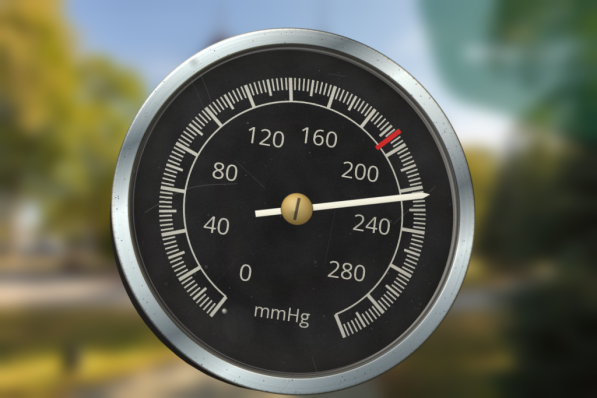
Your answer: 224 mmHg
